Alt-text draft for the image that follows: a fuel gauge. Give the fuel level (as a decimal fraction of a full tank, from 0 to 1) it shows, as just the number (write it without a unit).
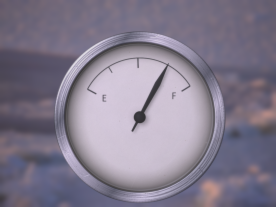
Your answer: 0.75
